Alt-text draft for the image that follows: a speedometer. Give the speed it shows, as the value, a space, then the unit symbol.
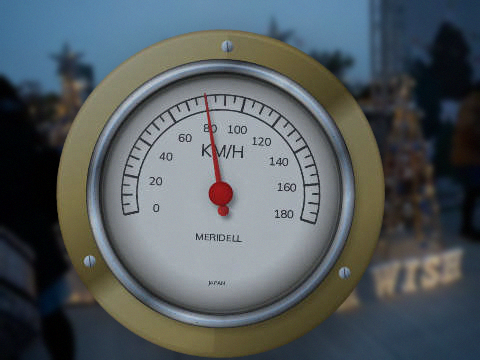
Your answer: 80 km/h
